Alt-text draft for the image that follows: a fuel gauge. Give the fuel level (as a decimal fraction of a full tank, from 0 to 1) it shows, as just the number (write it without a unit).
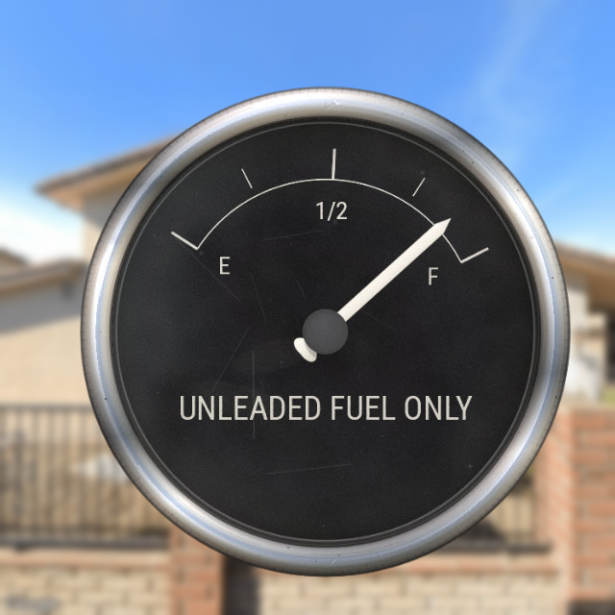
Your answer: 0.875
